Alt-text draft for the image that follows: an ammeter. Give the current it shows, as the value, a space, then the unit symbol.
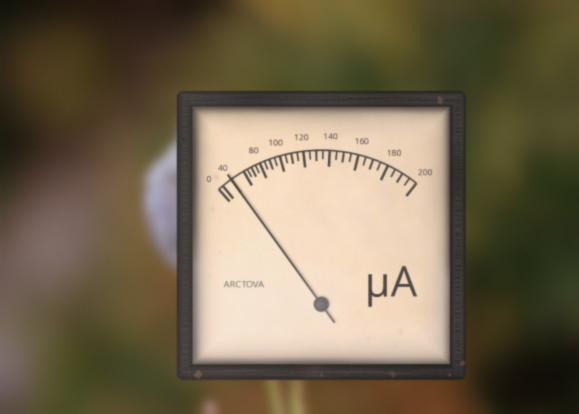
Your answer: 40 µA
